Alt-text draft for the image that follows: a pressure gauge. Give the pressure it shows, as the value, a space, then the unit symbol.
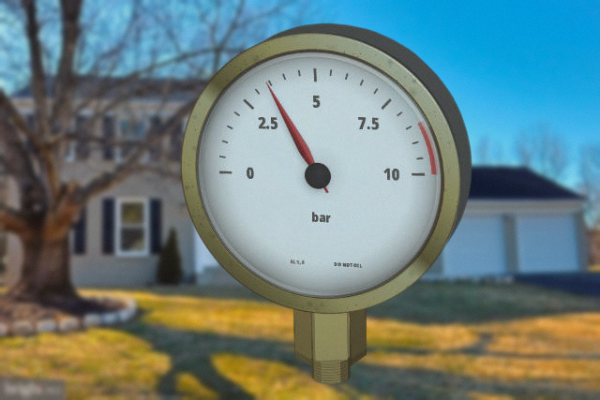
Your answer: 3.5 bar
